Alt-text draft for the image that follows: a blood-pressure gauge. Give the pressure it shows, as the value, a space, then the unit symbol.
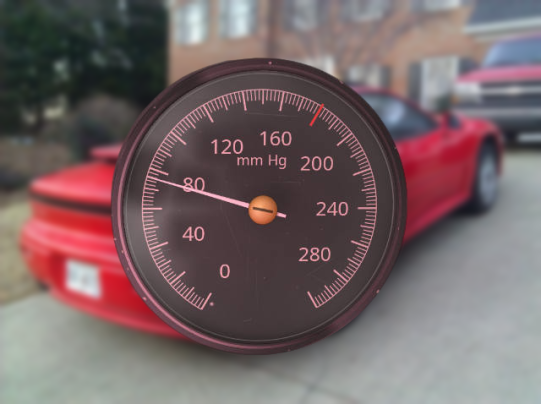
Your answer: 76 mmHg
